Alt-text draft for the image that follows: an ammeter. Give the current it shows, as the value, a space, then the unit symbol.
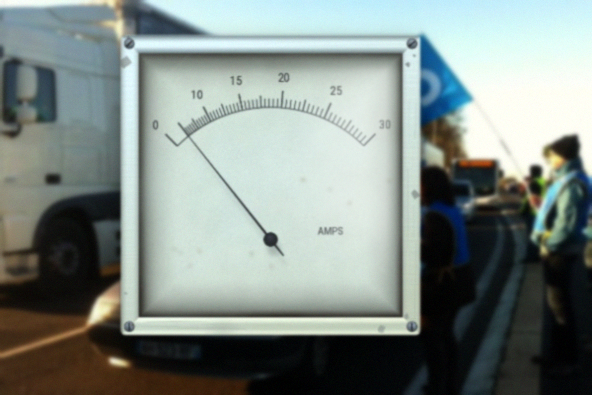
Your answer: 5 A
